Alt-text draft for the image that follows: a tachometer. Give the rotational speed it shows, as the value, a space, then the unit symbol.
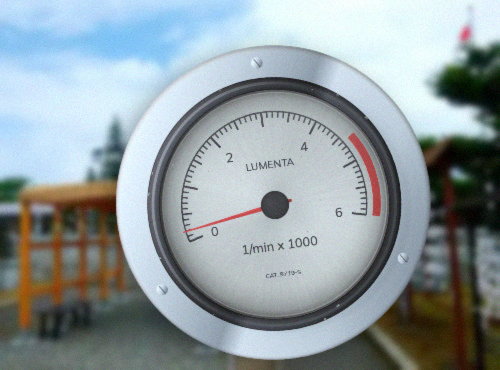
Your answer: 200 rpm
